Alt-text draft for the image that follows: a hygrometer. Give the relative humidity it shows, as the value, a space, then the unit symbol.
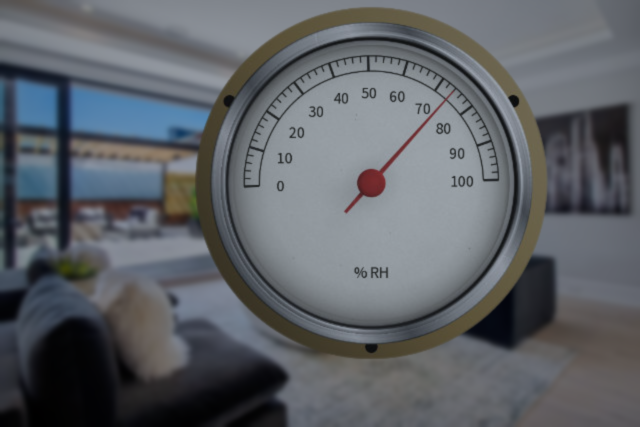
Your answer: 74 %
